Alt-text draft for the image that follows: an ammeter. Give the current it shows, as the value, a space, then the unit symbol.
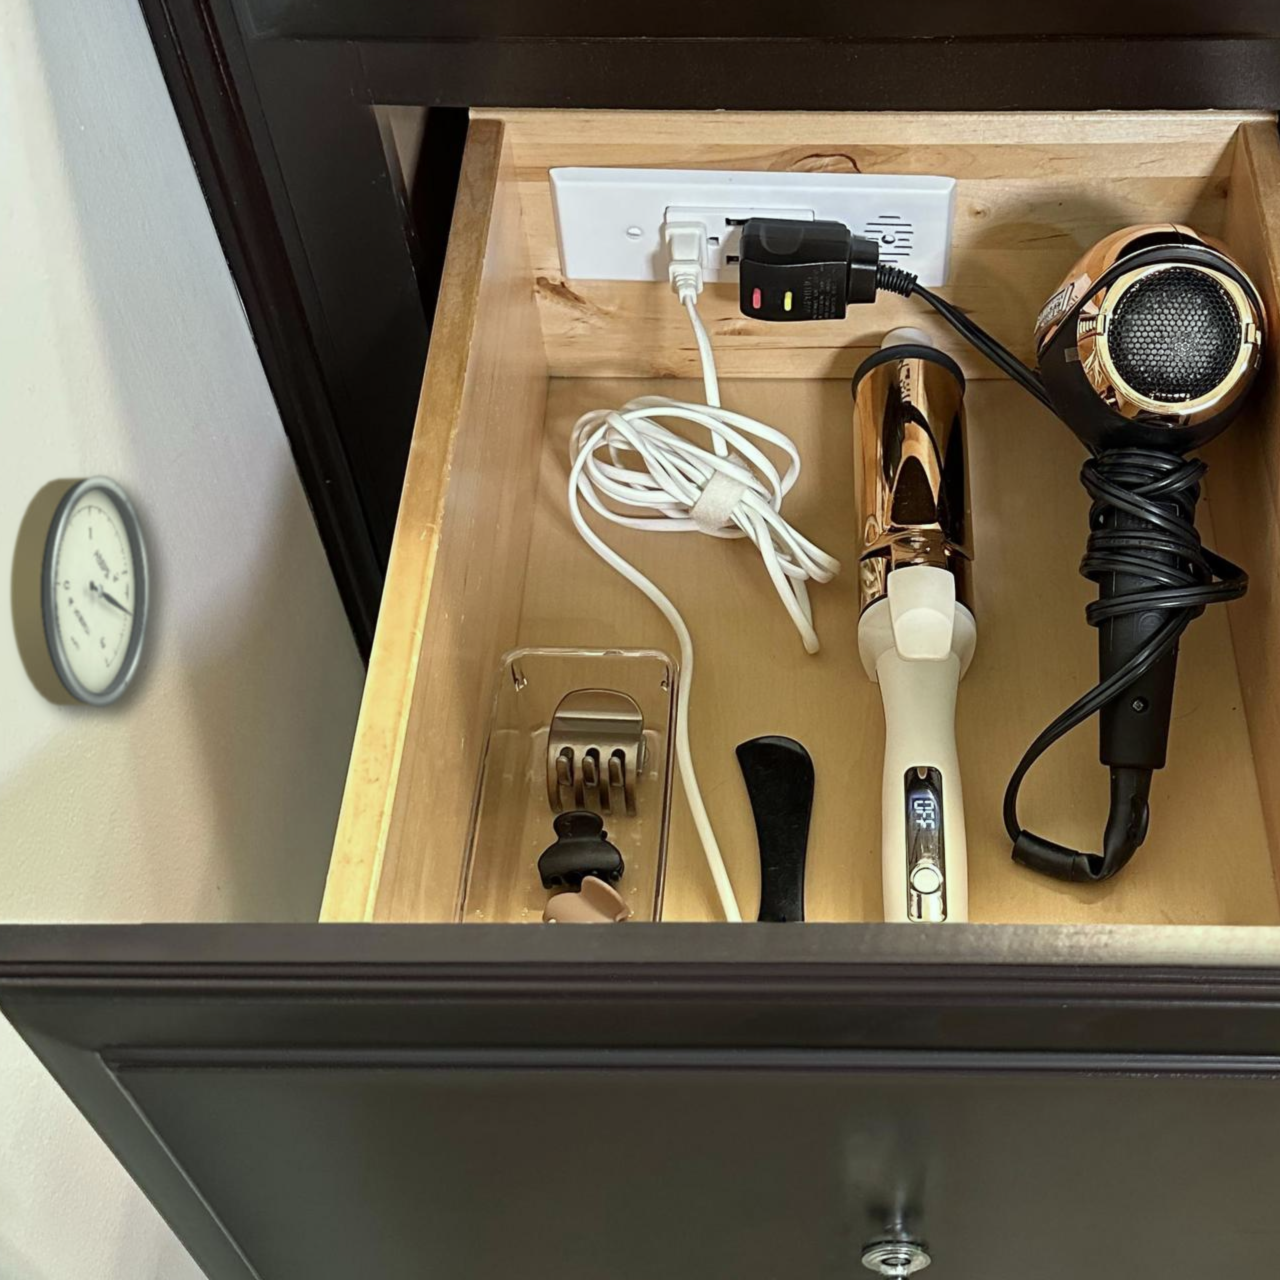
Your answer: 2.4 A
